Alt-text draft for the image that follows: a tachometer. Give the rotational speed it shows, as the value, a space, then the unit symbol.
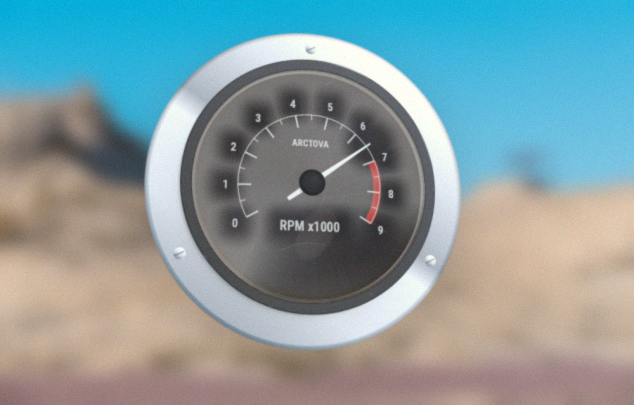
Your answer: 6500 rpm
